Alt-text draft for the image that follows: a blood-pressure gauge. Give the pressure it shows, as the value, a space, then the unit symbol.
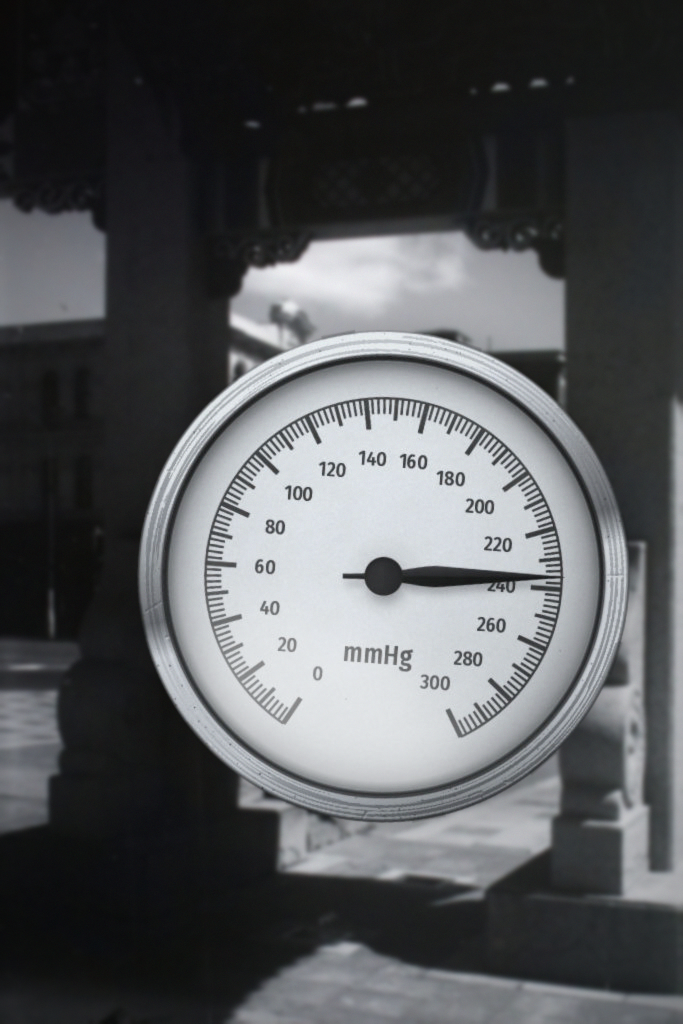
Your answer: 236 mmHg
